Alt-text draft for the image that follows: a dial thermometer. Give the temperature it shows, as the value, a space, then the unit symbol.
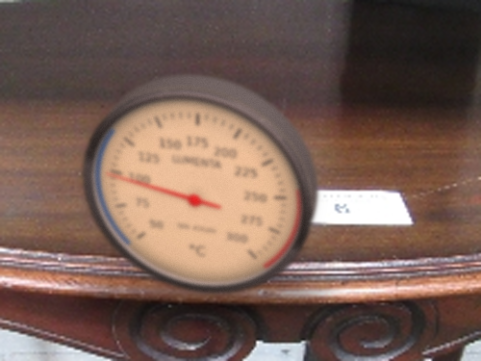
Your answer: 100 °C
